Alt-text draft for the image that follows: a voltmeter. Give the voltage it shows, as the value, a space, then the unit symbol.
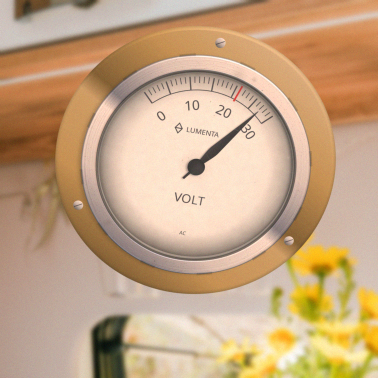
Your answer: 27 V
